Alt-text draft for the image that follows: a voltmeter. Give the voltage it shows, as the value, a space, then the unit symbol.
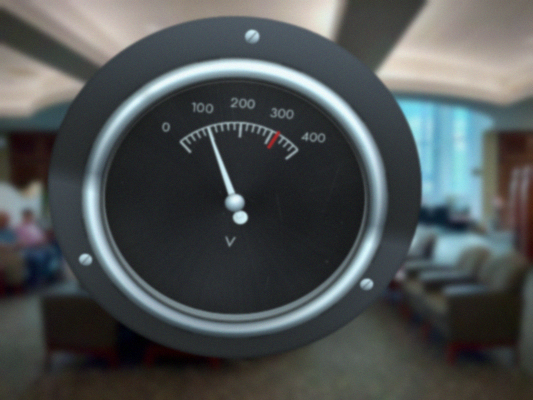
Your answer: 100 V
